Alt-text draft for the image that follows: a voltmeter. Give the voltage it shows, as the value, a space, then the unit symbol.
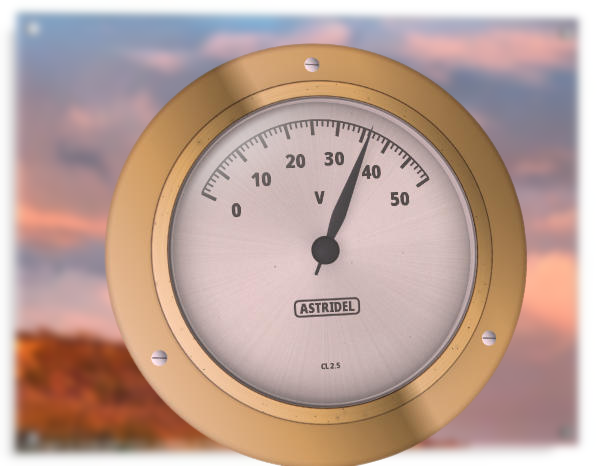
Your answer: 36 V
